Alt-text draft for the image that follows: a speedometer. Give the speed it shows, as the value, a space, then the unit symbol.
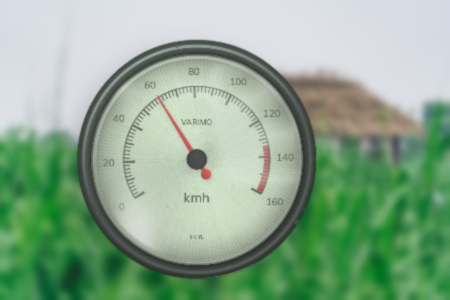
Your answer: 60 km/h
